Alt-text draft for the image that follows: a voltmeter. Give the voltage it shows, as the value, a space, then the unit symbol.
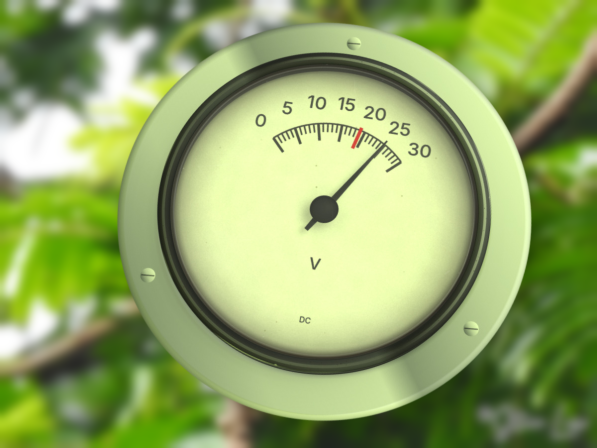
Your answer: 25 V
